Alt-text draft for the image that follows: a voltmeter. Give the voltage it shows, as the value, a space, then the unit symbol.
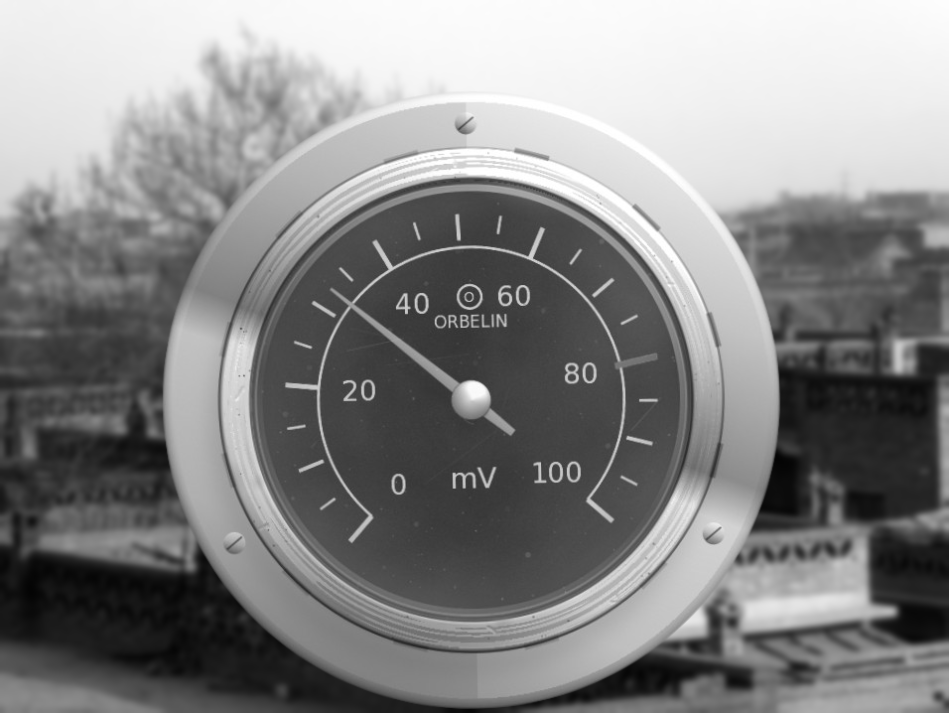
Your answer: 32.5 mV
